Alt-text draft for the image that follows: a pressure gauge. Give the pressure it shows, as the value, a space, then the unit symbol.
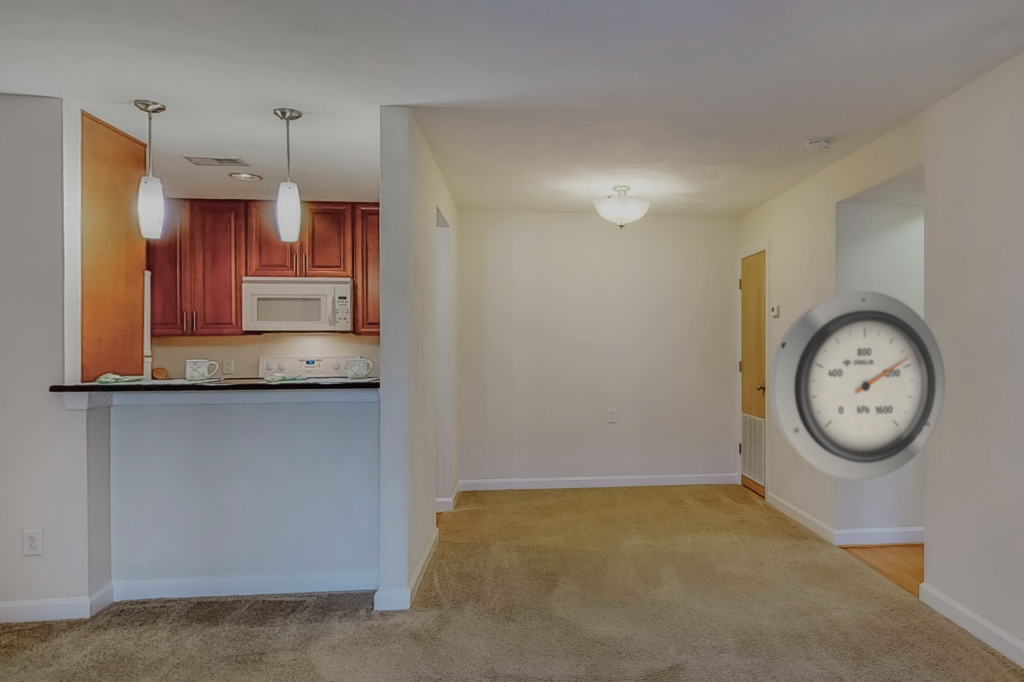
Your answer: 1150 kPa
